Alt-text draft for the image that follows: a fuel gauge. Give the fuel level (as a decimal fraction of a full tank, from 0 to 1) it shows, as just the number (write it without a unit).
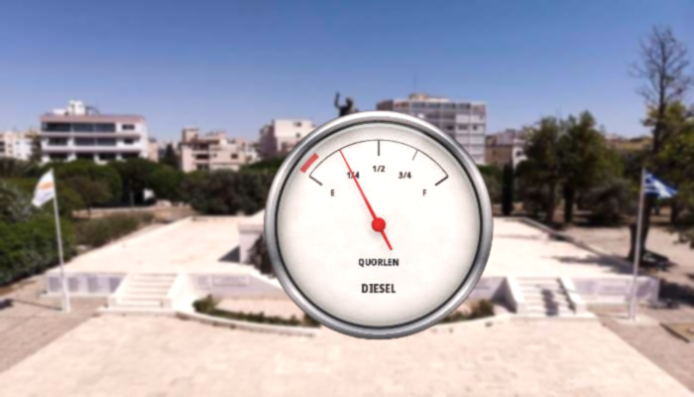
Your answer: 0.25
